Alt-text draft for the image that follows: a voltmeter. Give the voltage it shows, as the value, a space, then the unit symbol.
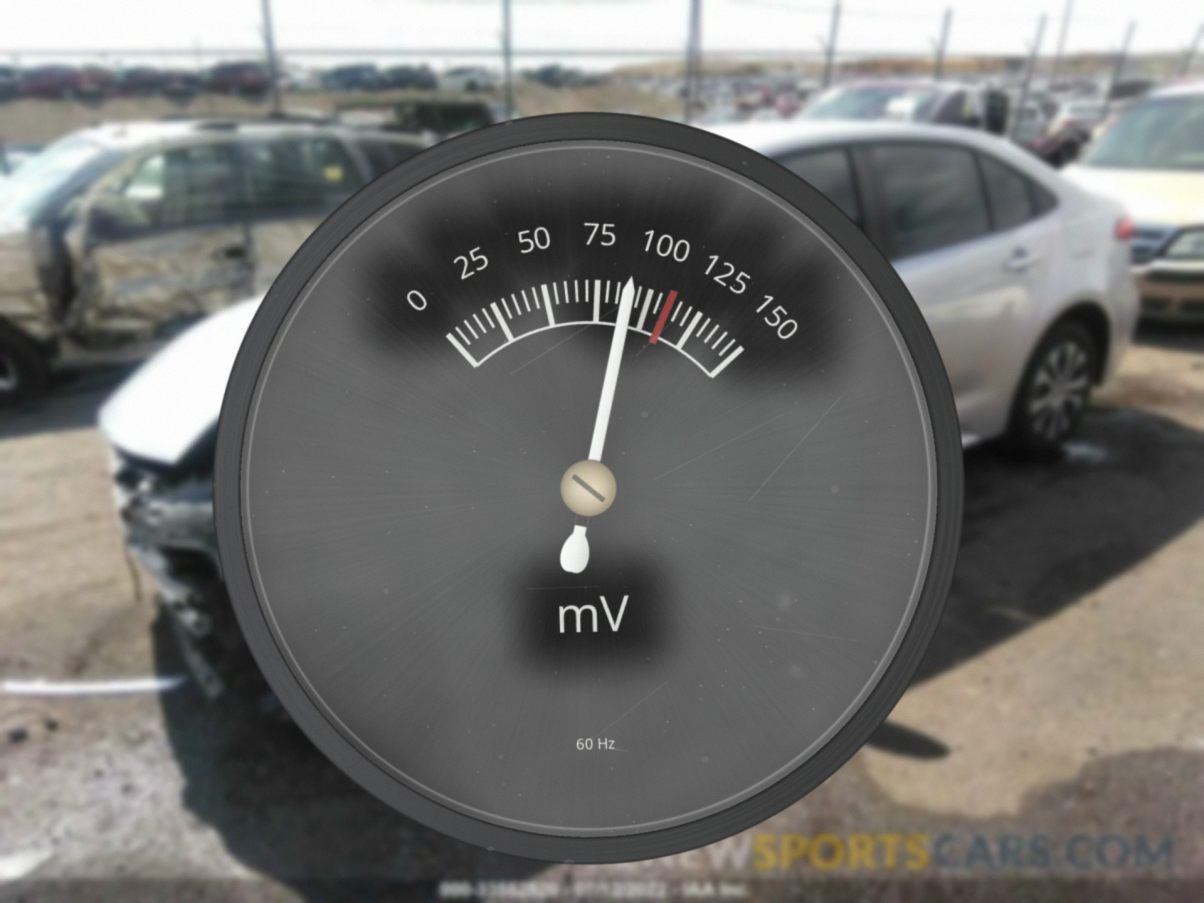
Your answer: 90 mV
